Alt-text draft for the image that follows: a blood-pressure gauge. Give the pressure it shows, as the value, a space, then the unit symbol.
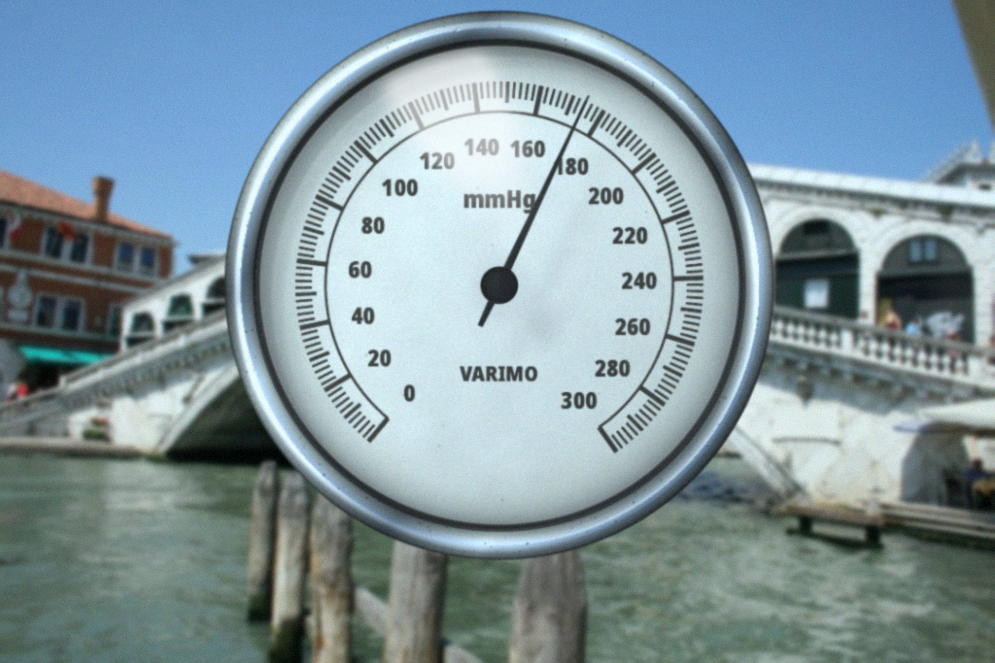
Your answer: 174 mmHg
